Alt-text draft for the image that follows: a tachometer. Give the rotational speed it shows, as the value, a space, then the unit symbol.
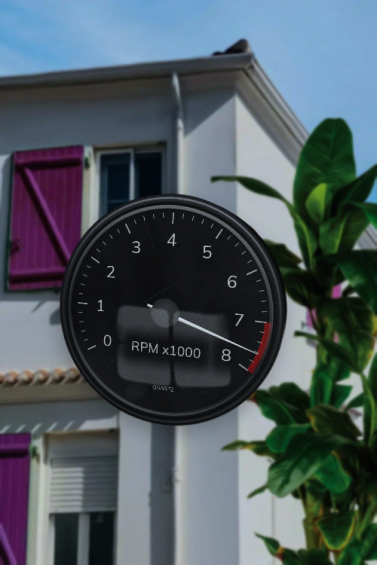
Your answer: 7600 rpm
